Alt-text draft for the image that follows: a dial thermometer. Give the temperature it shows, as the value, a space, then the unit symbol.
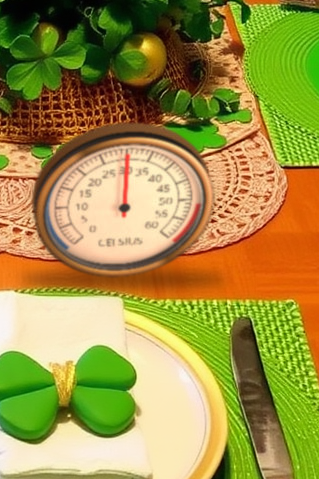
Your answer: 30 °C
